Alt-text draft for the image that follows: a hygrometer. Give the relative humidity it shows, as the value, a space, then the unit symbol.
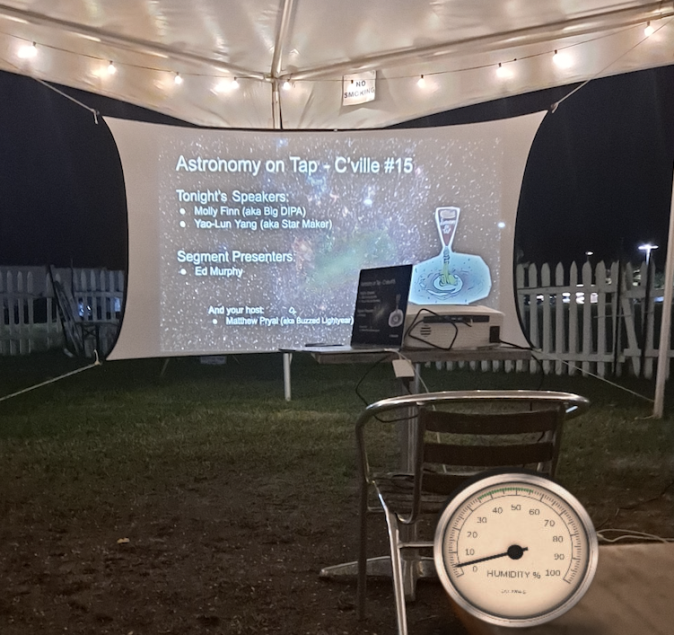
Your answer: 5 %
